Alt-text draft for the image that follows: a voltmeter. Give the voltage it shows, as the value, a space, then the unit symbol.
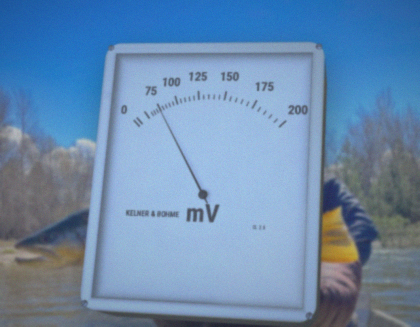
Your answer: 75 mV
